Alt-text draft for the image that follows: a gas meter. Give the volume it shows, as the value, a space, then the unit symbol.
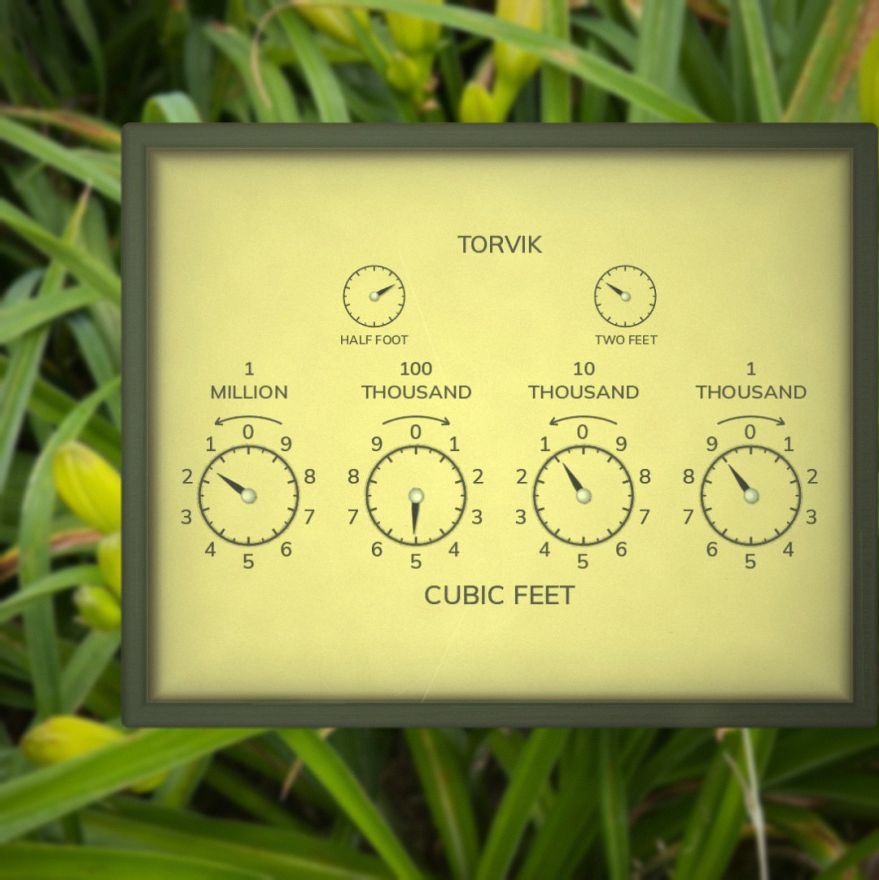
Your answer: 150900 ft³
